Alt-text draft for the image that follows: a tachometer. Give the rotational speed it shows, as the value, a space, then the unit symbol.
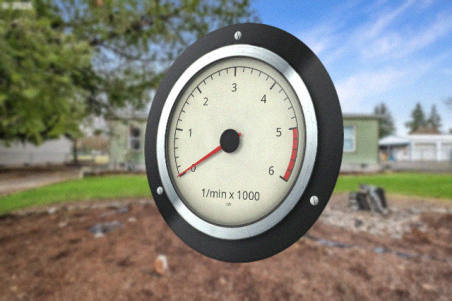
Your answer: 0 rpm
